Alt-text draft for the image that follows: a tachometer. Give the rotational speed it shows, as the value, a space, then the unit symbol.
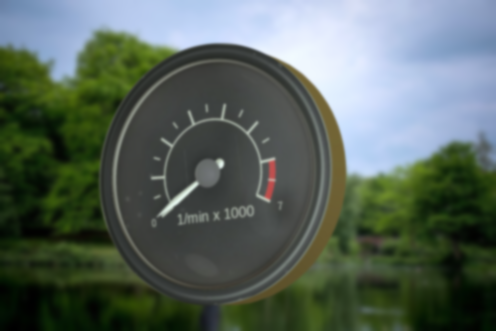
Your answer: 0 rpm
